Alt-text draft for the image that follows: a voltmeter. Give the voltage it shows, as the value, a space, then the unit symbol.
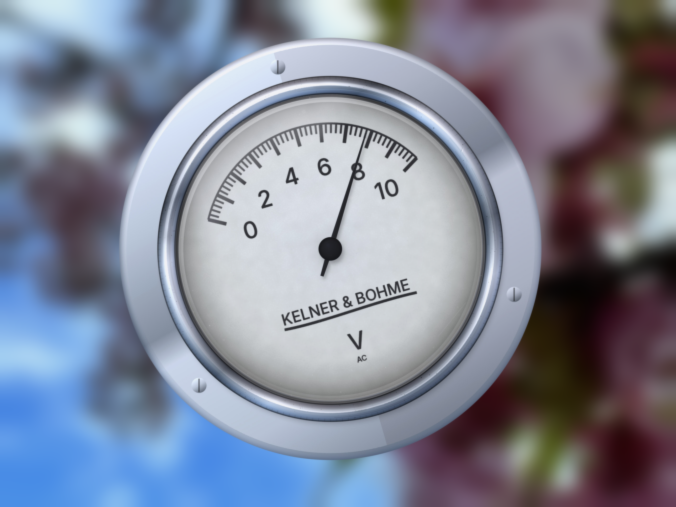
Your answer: 7.8 V
